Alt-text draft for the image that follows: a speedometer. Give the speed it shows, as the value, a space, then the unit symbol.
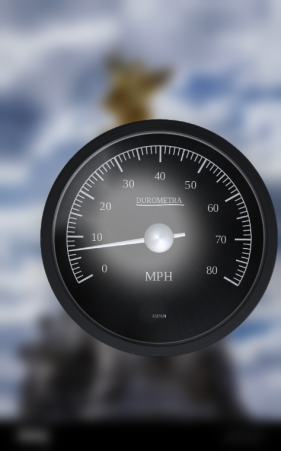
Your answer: 7 mph
